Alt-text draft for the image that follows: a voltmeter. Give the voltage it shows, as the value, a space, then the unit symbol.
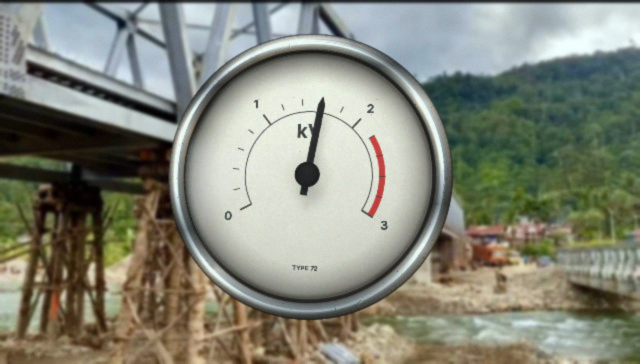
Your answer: 1.6 kV
